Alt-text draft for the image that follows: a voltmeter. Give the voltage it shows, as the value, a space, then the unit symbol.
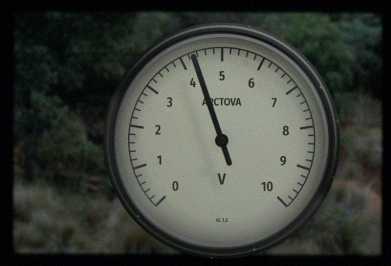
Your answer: 4.3 V
